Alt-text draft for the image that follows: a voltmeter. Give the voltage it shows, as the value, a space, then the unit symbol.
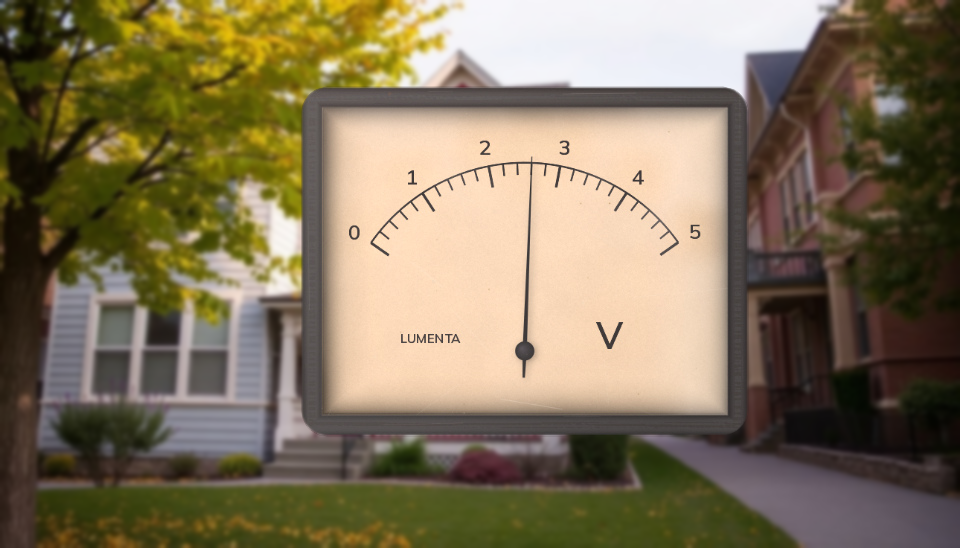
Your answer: 2.6 V
